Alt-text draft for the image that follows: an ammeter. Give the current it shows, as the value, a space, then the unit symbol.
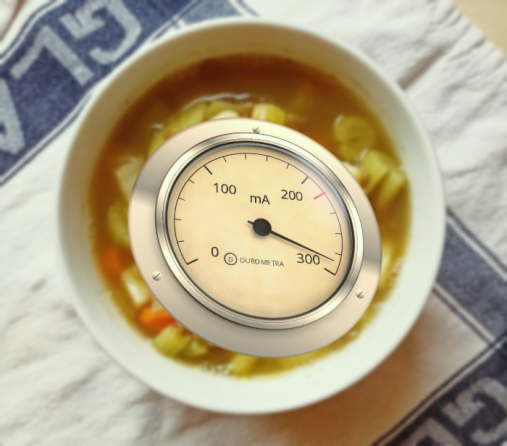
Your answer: 290 mA
